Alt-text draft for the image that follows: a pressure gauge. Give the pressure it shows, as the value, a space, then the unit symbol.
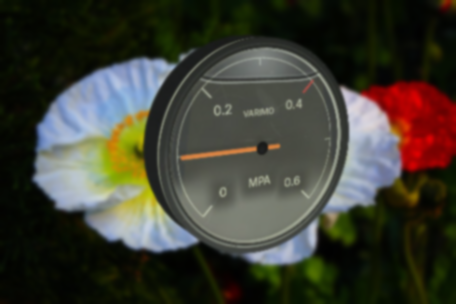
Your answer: 0.1 MPa
